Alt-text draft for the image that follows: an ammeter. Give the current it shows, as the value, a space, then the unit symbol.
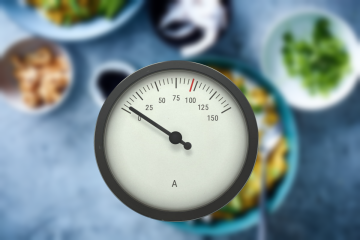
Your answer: 5 A
